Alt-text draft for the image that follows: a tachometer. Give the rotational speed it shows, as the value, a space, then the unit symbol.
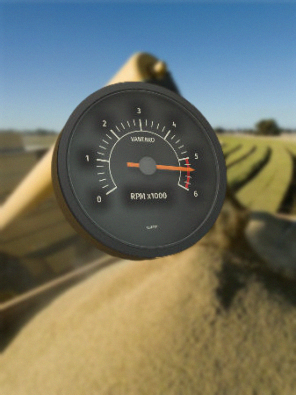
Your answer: 5400 rpm
